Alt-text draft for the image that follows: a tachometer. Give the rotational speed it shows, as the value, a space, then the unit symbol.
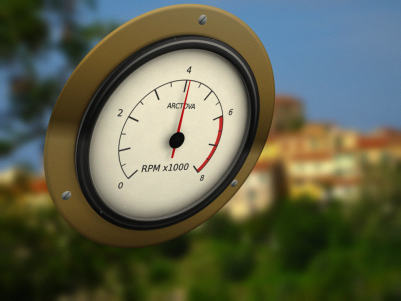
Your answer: 4000 rpm
